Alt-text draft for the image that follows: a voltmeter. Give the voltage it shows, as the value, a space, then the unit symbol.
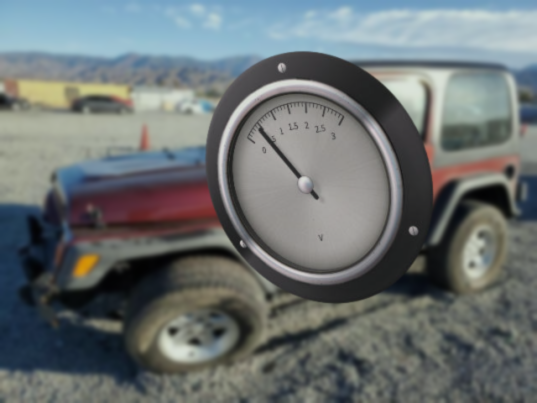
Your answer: 0.5 V
